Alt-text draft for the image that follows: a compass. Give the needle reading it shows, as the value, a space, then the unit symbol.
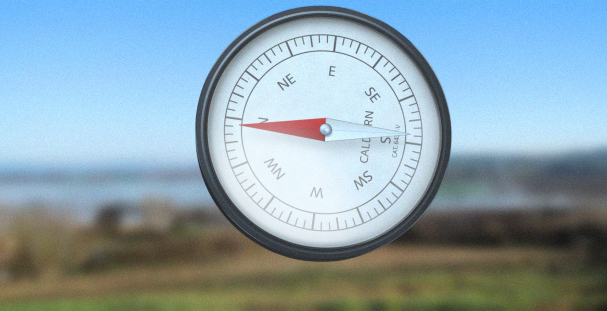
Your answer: 355 °
